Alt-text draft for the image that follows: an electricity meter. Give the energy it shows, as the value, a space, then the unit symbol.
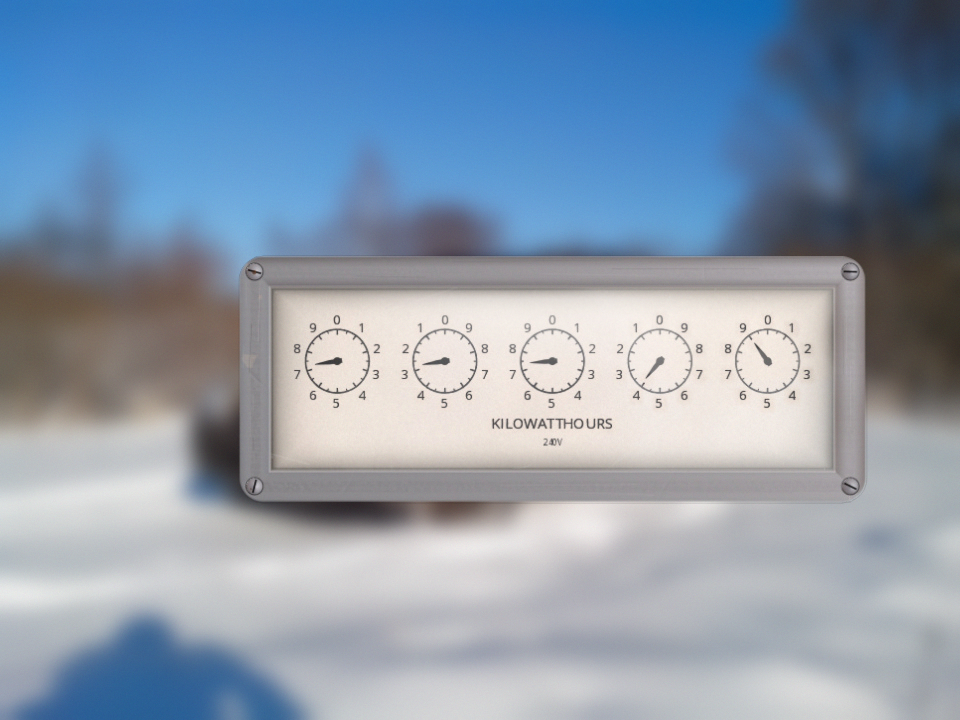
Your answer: 72739 kWh
